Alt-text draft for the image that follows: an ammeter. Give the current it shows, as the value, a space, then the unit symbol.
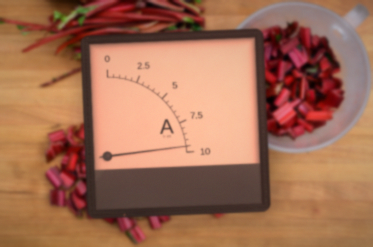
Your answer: 9.5 A
